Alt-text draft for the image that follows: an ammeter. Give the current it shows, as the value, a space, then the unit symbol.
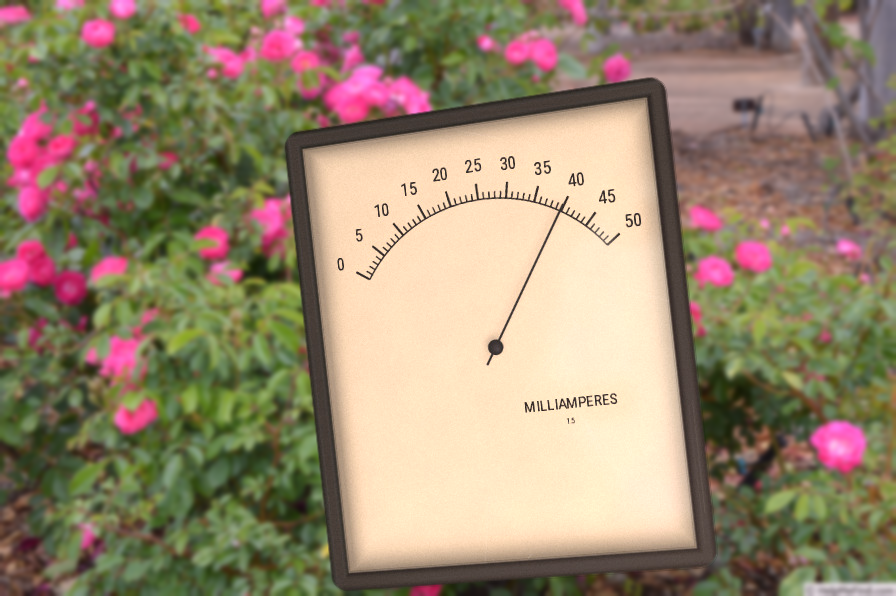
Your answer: 40 mA
